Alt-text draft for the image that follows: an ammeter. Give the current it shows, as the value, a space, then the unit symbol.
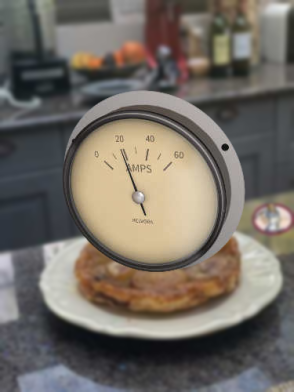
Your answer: 20 A
